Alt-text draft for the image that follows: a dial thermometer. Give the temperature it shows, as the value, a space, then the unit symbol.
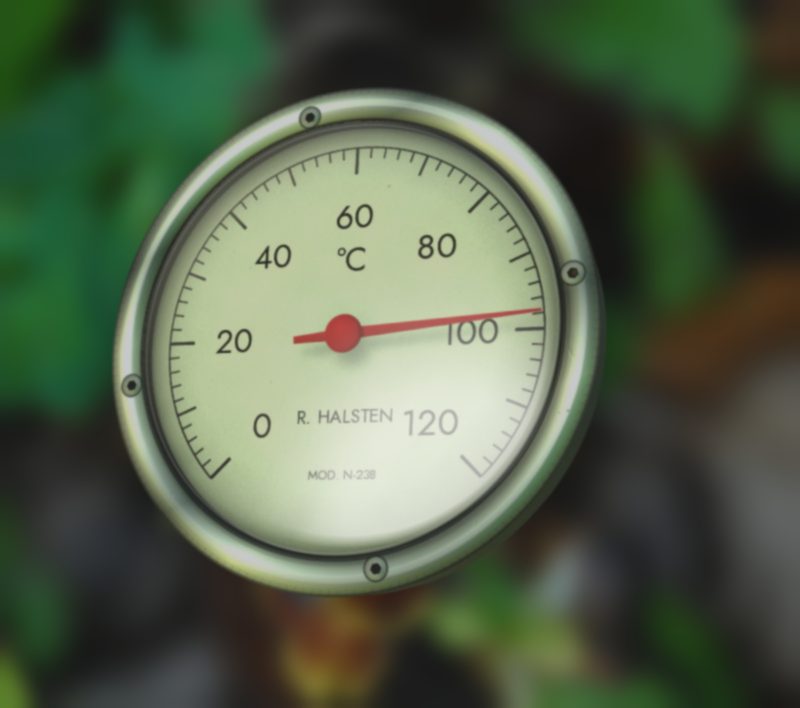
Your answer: 98 °C
